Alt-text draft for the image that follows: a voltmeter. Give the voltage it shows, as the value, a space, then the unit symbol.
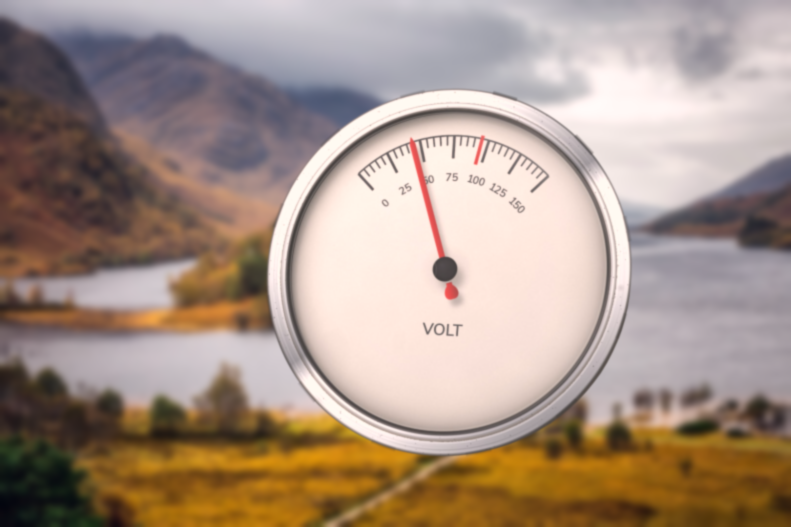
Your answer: 45 V
